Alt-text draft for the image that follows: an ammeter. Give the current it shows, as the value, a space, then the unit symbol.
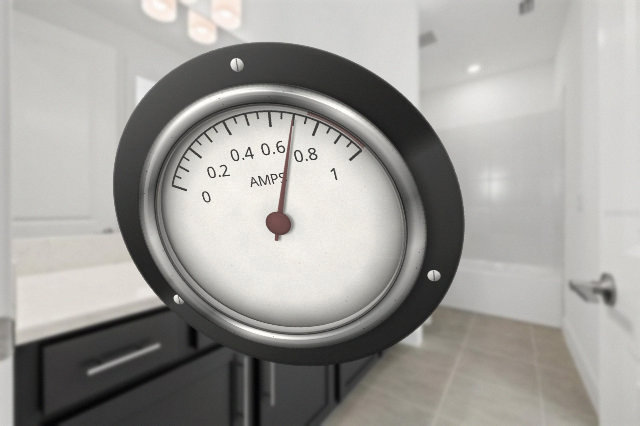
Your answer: 0.7 A
